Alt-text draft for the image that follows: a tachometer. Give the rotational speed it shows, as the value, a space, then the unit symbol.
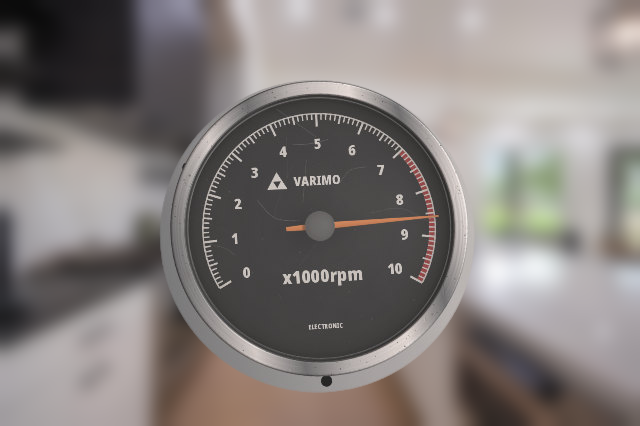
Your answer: 8600 rpm
